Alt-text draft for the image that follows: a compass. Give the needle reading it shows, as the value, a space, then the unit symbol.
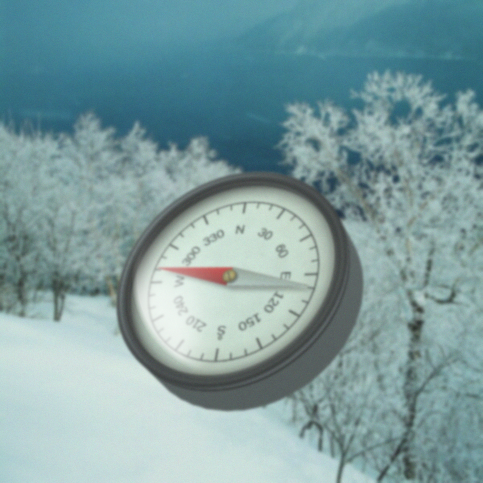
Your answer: 280 °
